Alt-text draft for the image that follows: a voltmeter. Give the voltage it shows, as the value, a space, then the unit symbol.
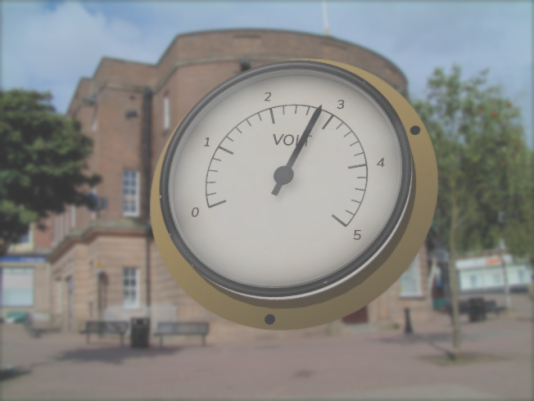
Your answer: 2.8 V
